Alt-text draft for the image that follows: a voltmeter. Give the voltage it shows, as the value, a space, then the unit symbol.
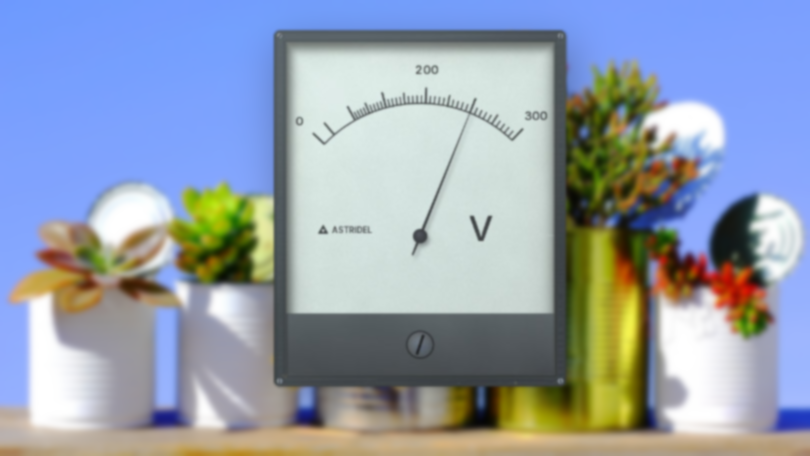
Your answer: 250 V
